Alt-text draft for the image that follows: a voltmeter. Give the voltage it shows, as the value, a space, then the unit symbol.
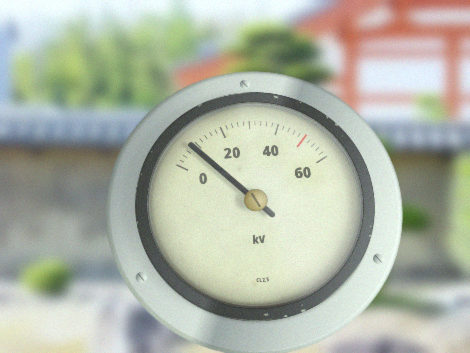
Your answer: 8 kV
